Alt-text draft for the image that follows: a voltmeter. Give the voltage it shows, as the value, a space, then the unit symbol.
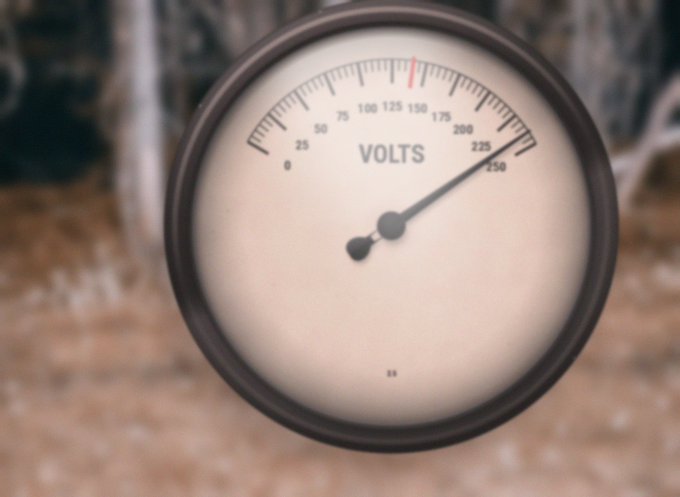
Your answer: 240 V
